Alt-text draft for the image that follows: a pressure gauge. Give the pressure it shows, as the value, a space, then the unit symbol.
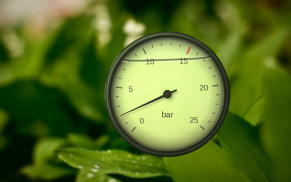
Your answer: 2 bar
